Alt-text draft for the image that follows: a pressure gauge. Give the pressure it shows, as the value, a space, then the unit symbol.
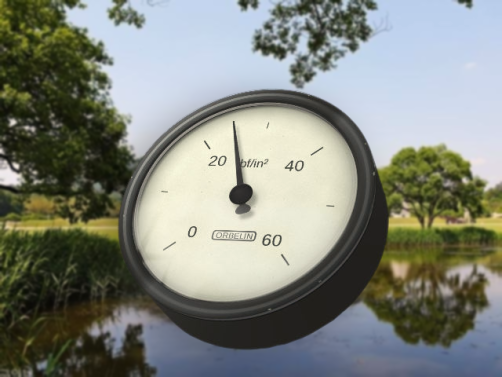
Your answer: 25 psi
